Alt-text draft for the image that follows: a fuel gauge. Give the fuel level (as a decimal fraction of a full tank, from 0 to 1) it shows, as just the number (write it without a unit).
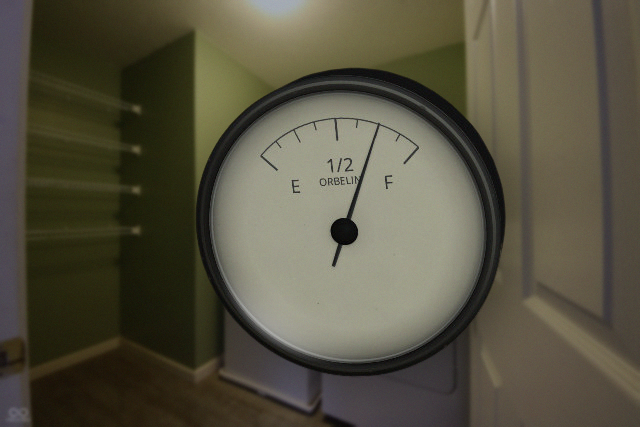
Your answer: 0.75
